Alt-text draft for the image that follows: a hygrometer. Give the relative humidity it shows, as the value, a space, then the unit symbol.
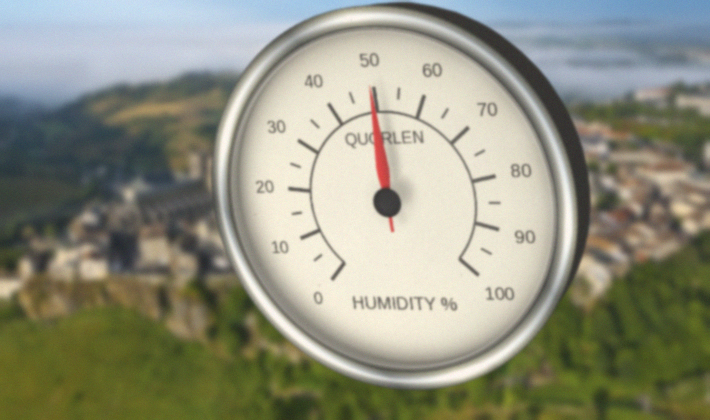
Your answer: 50 %
